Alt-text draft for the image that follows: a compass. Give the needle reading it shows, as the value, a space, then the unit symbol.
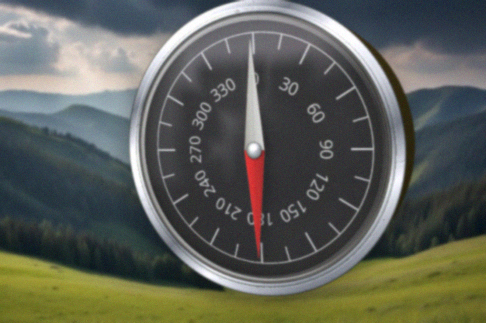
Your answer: 180 °
